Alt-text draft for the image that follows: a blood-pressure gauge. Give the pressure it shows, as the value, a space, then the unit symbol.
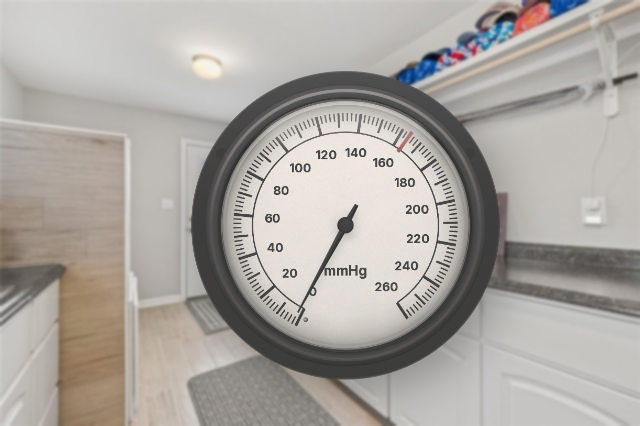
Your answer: 2 mmHg
